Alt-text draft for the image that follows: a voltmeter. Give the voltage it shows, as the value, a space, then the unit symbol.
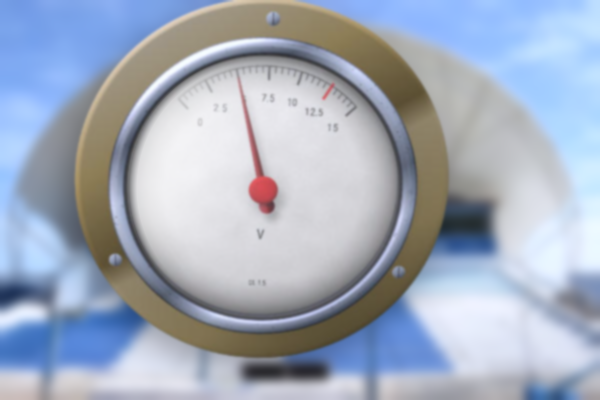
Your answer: 5 V
